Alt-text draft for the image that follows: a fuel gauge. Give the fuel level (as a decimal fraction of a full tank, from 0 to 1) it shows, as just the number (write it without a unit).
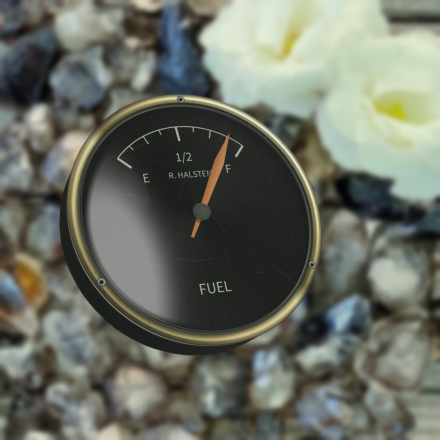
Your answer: 0.875
